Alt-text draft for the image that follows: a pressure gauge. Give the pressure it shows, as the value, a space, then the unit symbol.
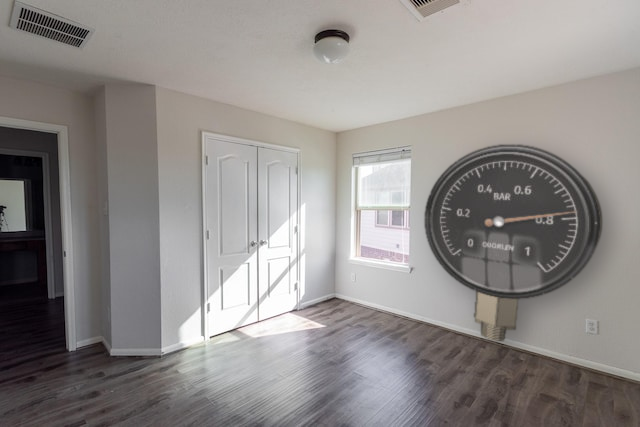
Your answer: 0.78 bar
